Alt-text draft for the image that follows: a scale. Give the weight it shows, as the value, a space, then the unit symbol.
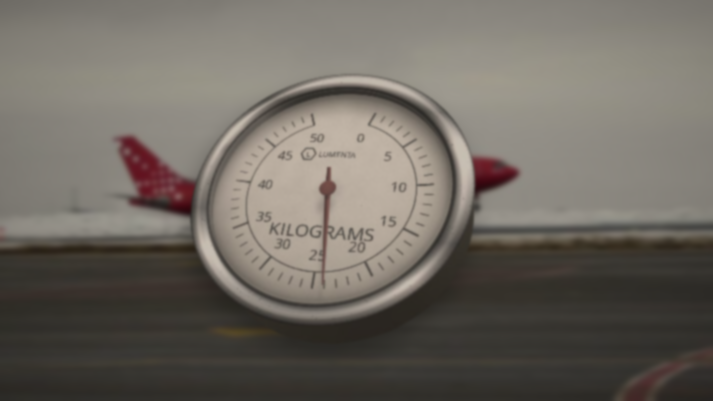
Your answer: 24 kg
